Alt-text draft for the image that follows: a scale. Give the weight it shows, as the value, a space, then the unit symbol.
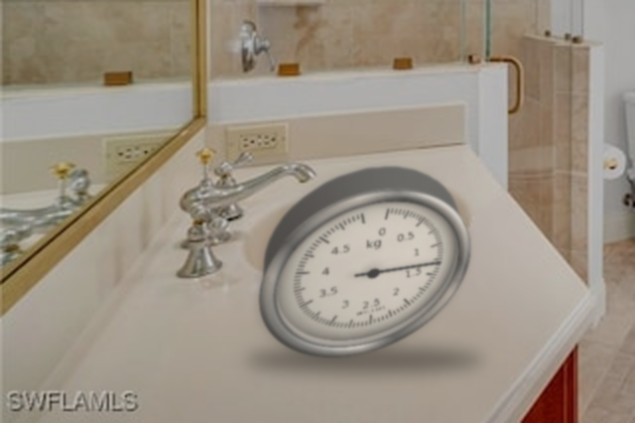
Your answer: 1.25 kg
